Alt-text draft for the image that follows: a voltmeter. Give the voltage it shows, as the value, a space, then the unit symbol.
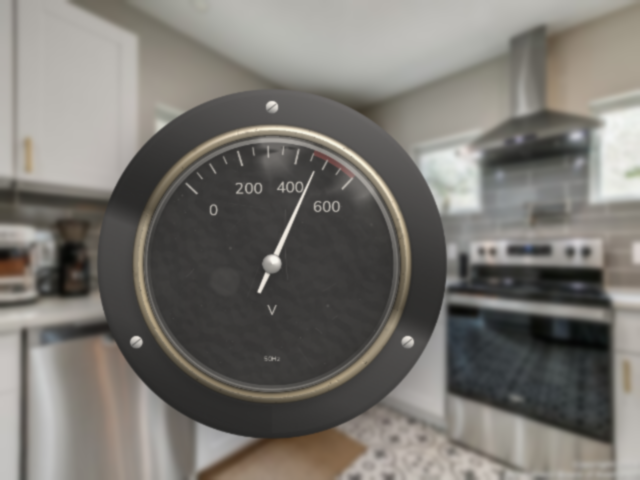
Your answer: 475 V
